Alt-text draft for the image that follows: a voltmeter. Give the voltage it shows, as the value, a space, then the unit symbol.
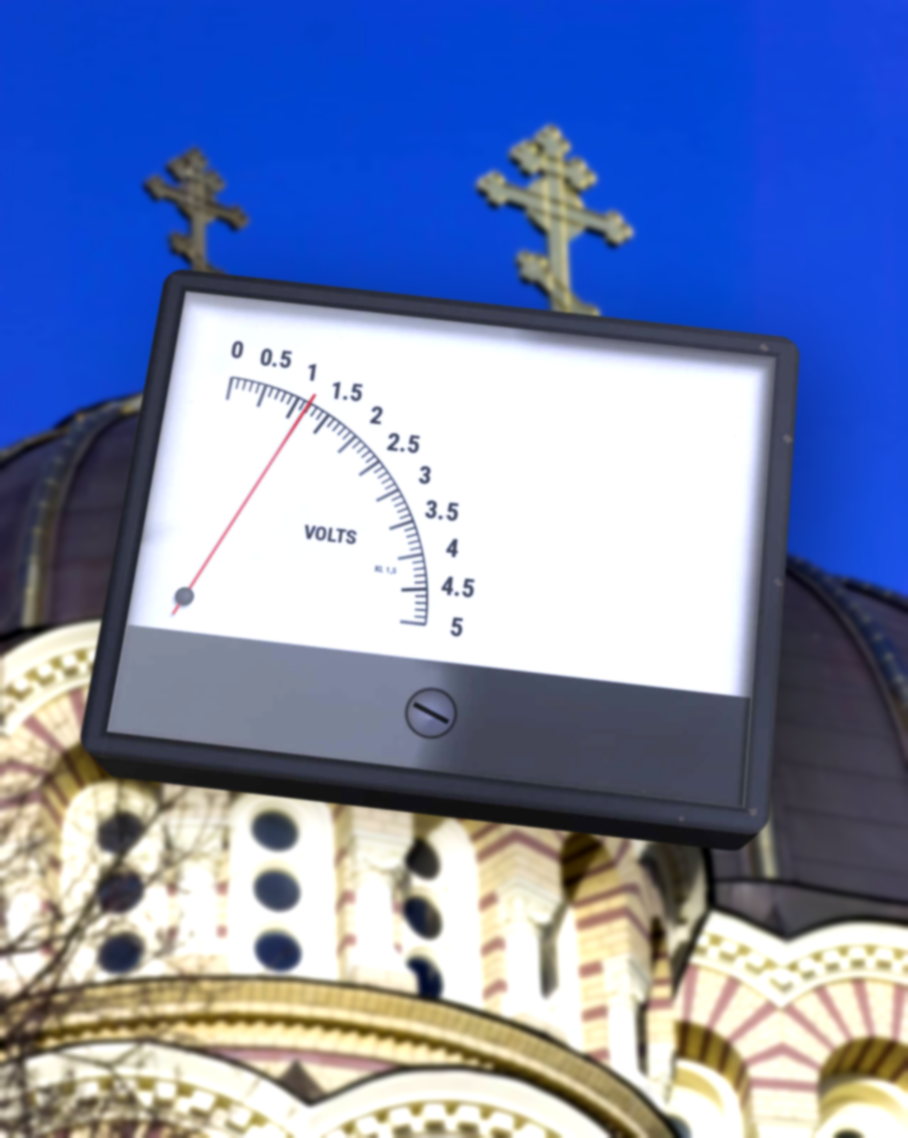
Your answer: 1.2 V
